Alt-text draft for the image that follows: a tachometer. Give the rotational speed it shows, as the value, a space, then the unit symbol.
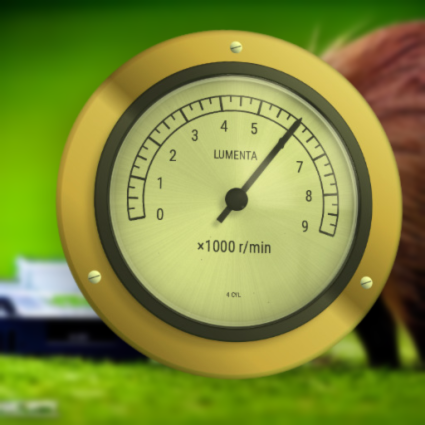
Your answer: 6000 rpm
